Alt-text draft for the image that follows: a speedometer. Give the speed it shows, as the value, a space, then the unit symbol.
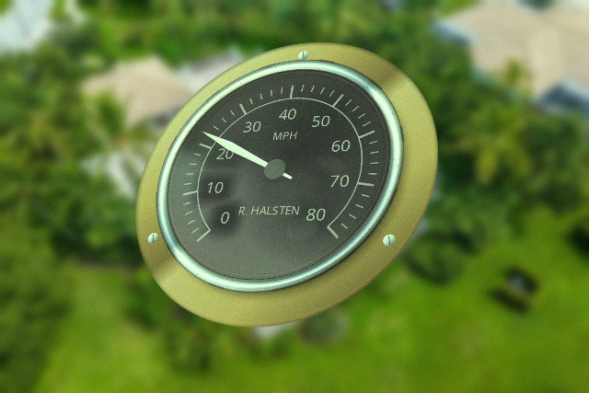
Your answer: 22 mph
